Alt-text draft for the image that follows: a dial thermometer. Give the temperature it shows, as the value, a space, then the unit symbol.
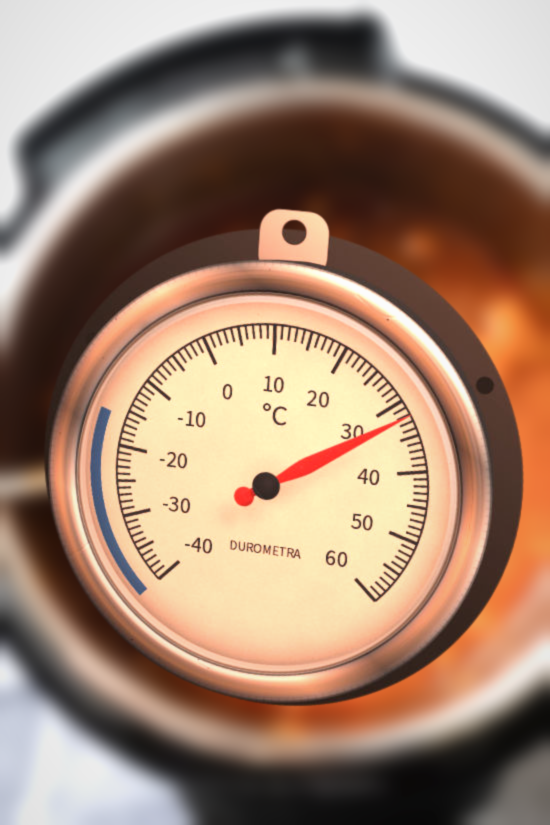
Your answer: 32 °C
